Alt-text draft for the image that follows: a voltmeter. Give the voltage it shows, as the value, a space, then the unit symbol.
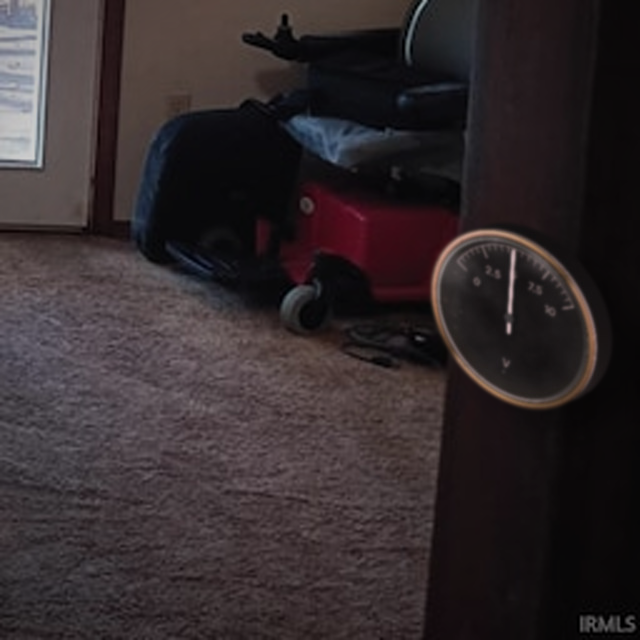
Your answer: 5 V
